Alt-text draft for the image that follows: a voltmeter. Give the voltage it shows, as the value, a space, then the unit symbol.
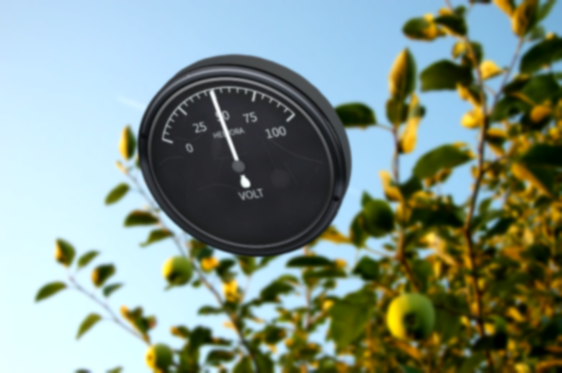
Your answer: 50 V
